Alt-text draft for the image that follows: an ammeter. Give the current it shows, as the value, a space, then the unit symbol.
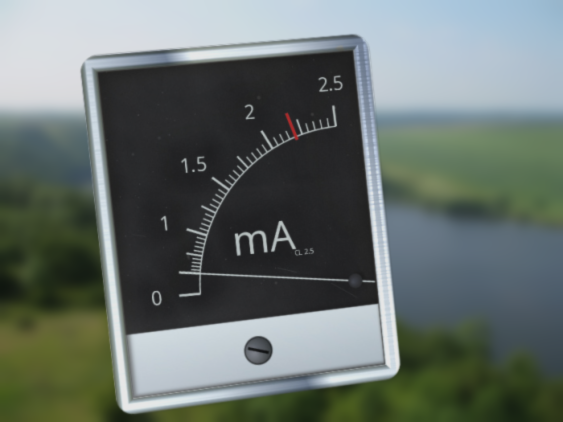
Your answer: 0.5 mA
